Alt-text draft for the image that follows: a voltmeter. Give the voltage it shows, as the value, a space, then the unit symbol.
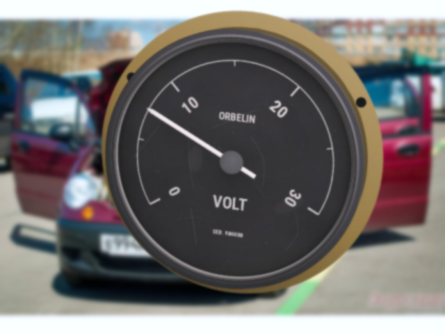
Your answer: 7.5 V
